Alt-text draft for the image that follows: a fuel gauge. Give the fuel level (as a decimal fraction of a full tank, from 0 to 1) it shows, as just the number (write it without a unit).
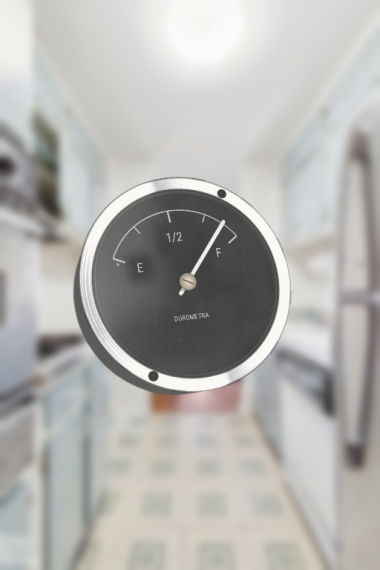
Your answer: 0.875
